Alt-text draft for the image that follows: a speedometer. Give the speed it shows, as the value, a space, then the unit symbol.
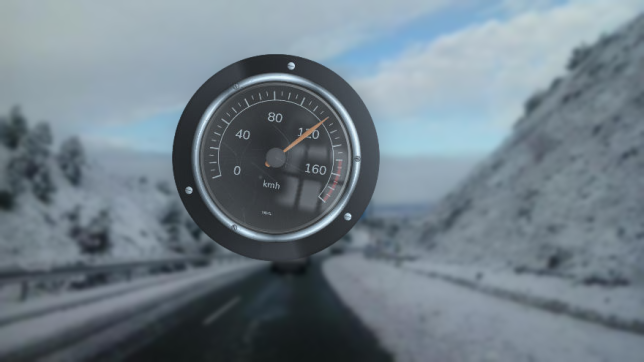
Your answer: 120 km/h
